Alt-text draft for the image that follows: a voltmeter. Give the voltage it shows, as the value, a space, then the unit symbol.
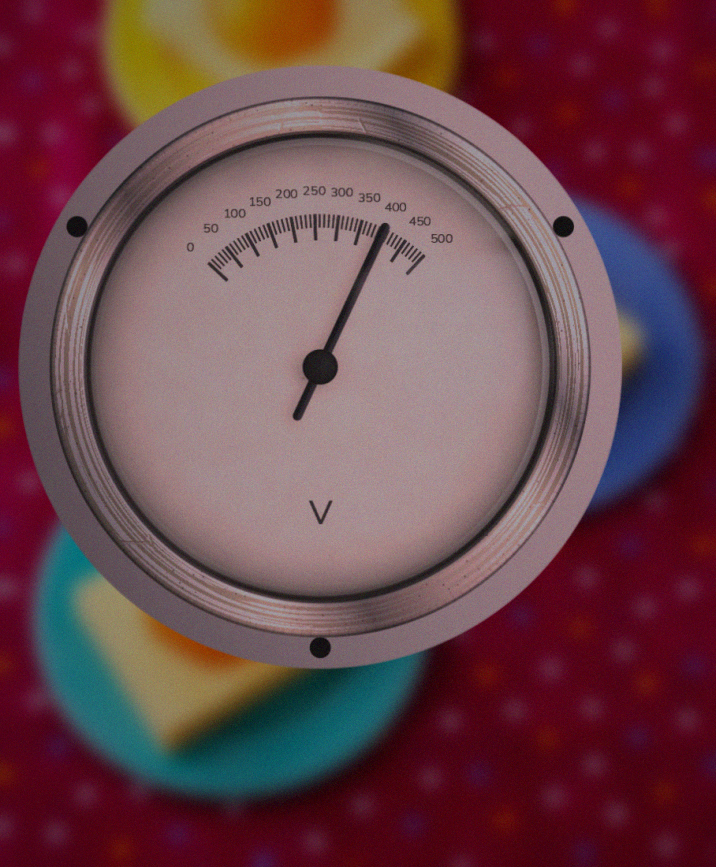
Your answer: 400 V
